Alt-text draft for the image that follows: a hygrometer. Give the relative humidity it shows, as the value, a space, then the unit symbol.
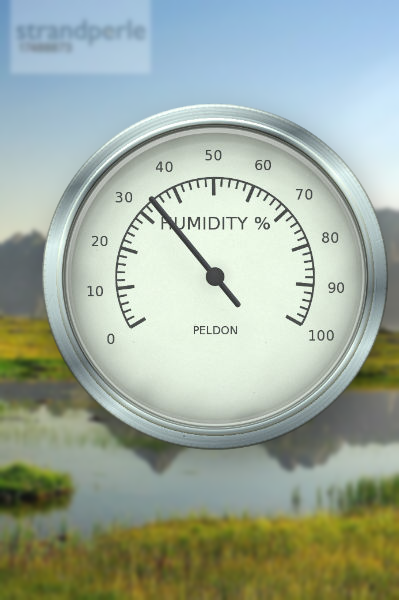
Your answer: 34 %
